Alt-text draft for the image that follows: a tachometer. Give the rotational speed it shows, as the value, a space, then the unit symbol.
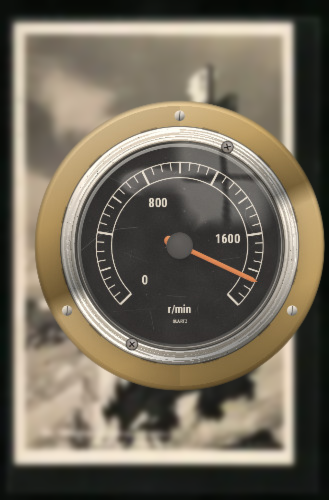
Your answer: 1850 rpm
